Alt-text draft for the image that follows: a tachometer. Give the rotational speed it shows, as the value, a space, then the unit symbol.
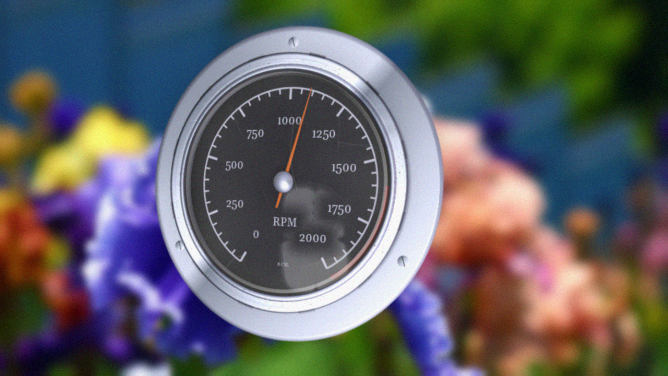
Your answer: 1100 rpm
